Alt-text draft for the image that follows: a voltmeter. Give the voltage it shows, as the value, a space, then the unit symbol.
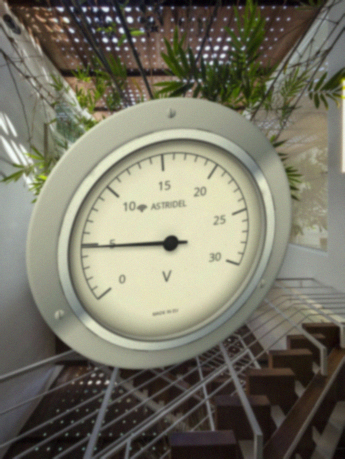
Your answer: 5 V
